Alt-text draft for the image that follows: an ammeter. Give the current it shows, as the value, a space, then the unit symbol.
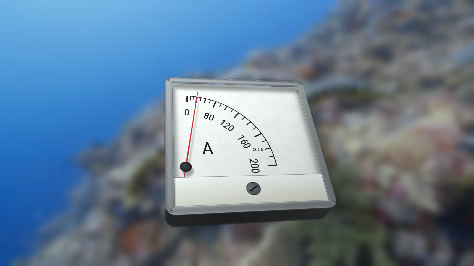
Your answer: 40 A
